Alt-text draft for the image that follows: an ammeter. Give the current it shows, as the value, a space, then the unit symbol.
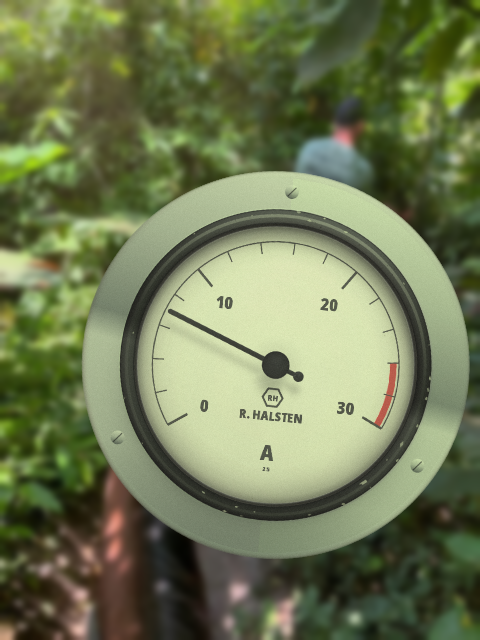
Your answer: 7 A
